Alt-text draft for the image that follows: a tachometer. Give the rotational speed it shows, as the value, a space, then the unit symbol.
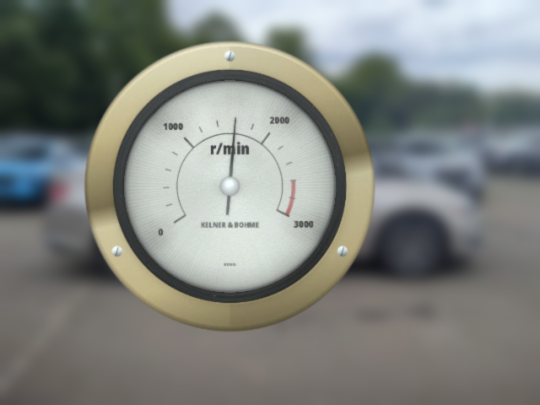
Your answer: 1600 rpm
